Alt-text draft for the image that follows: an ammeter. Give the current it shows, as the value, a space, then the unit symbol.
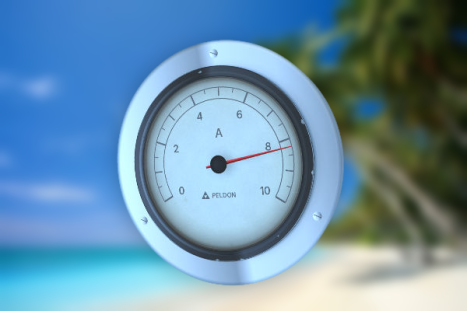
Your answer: 8.25 A
